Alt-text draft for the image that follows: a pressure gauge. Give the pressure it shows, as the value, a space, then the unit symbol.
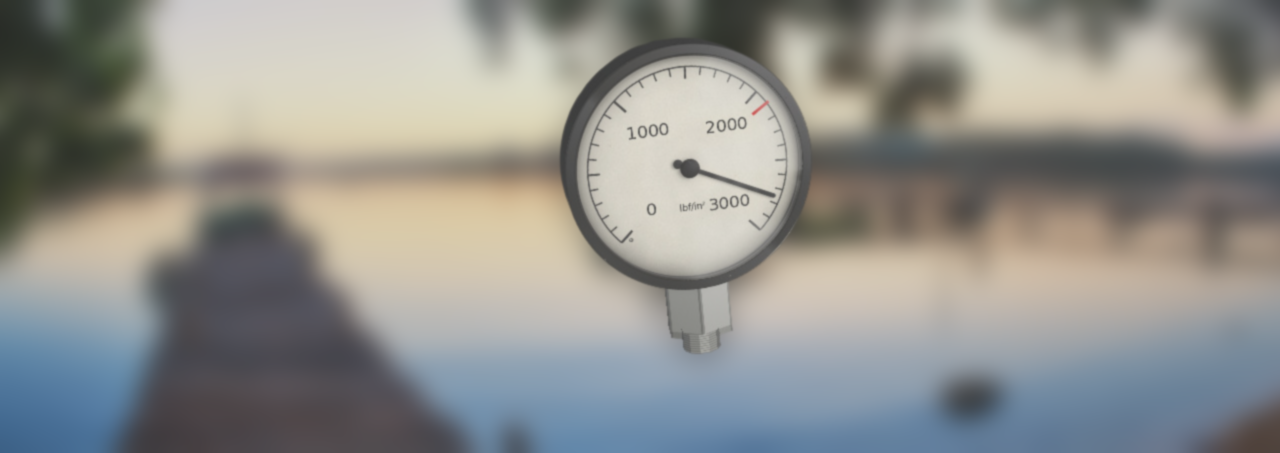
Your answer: 2750 psi
